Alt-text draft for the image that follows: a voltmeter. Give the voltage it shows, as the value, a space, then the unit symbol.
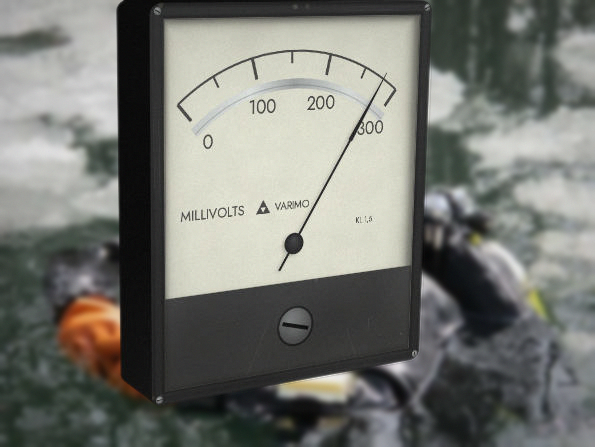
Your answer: 275 mV
